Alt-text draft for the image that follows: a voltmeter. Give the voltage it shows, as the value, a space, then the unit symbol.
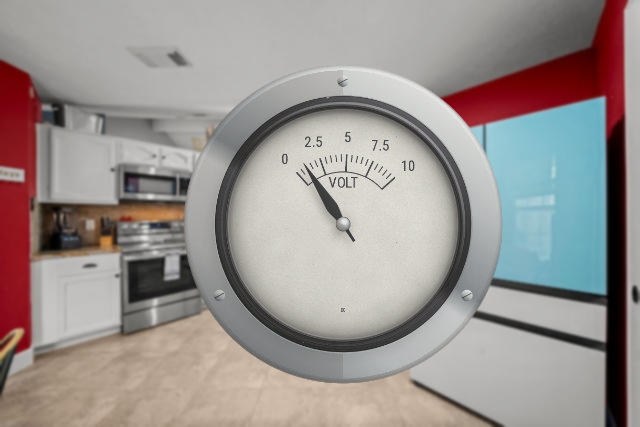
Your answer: 1 V
